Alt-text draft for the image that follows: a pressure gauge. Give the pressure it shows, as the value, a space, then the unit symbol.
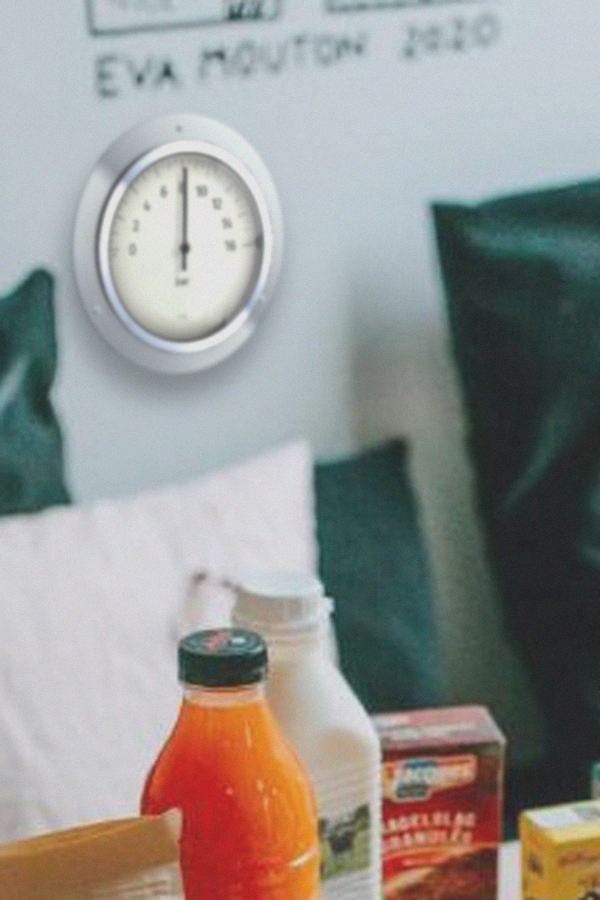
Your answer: 8 bar
